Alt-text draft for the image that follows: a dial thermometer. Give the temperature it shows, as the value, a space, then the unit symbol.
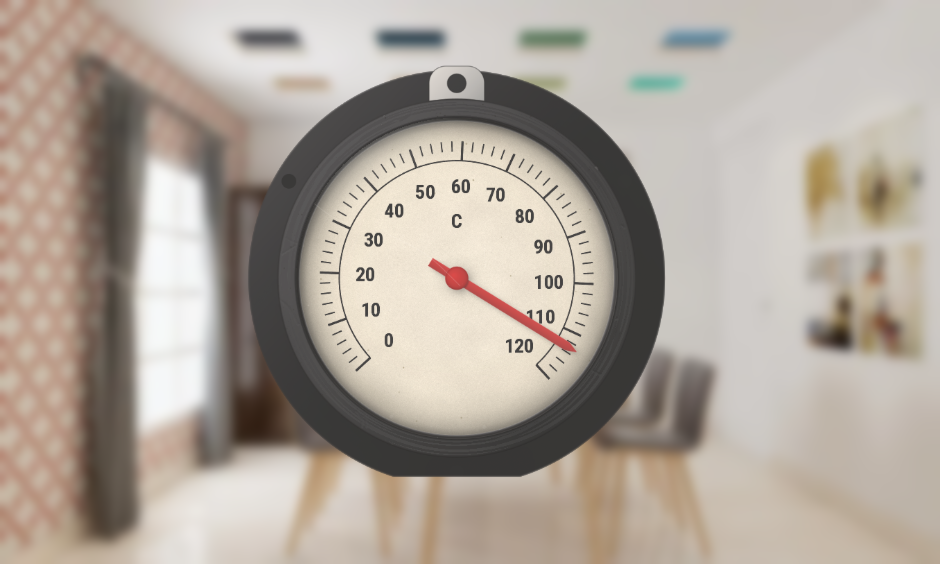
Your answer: 113 °C
